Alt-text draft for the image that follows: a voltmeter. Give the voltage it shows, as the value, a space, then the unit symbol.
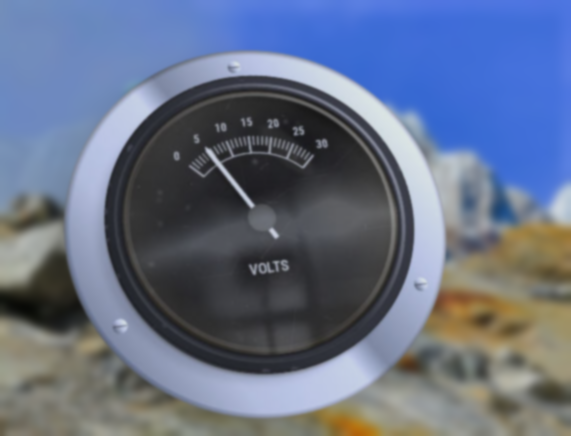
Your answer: 5 V
